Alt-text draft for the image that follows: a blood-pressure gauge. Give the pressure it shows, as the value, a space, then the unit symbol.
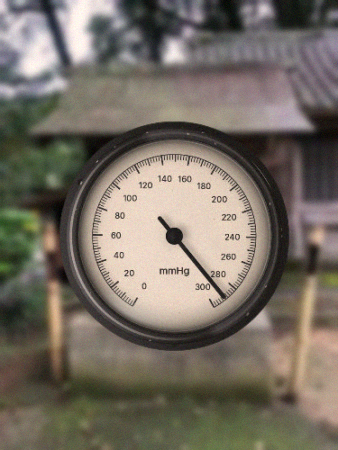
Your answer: 290 mmHg
